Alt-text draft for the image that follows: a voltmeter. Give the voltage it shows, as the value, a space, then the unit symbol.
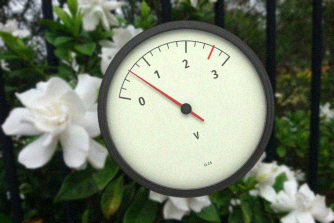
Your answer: 0.6 V
